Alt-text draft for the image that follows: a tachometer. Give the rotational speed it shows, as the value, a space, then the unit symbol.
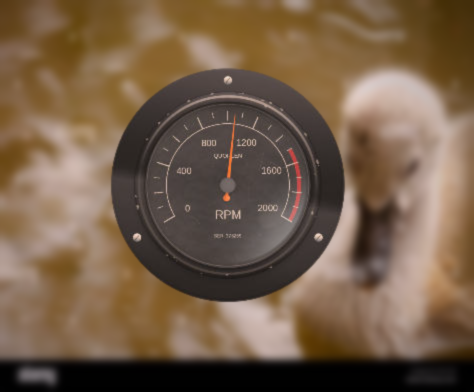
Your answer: 1050 rpm
